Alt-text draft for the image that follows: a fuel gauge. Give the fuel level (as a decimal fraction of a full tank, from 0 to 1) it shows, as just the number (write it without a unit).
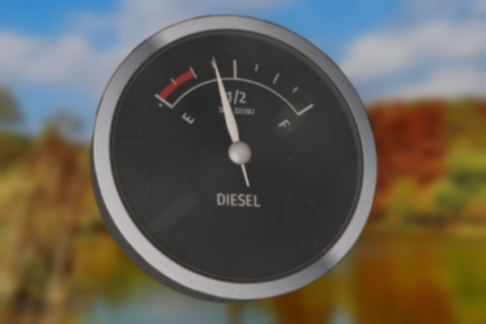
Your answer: 0.375
